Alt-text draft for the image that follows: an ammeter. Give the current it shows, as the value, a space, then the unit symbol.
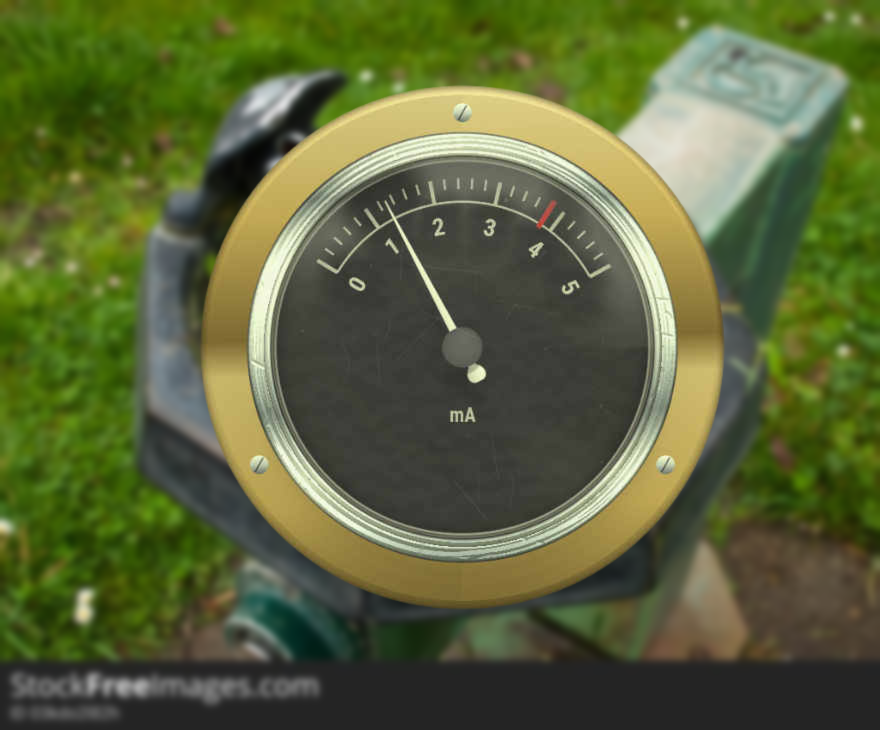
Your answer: 1.3 mA
